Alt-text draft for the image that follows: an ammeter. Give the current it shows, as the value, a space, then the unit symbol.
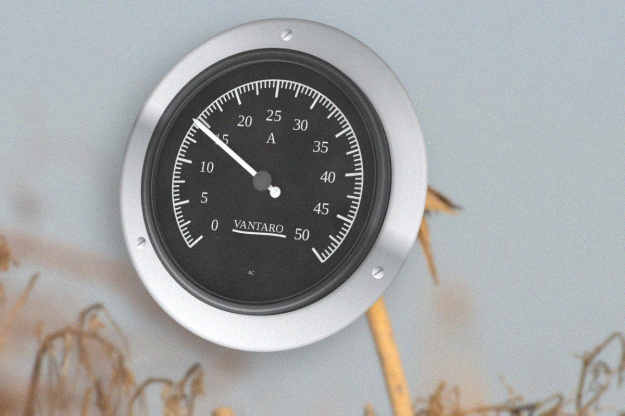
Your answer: 14.5 A
